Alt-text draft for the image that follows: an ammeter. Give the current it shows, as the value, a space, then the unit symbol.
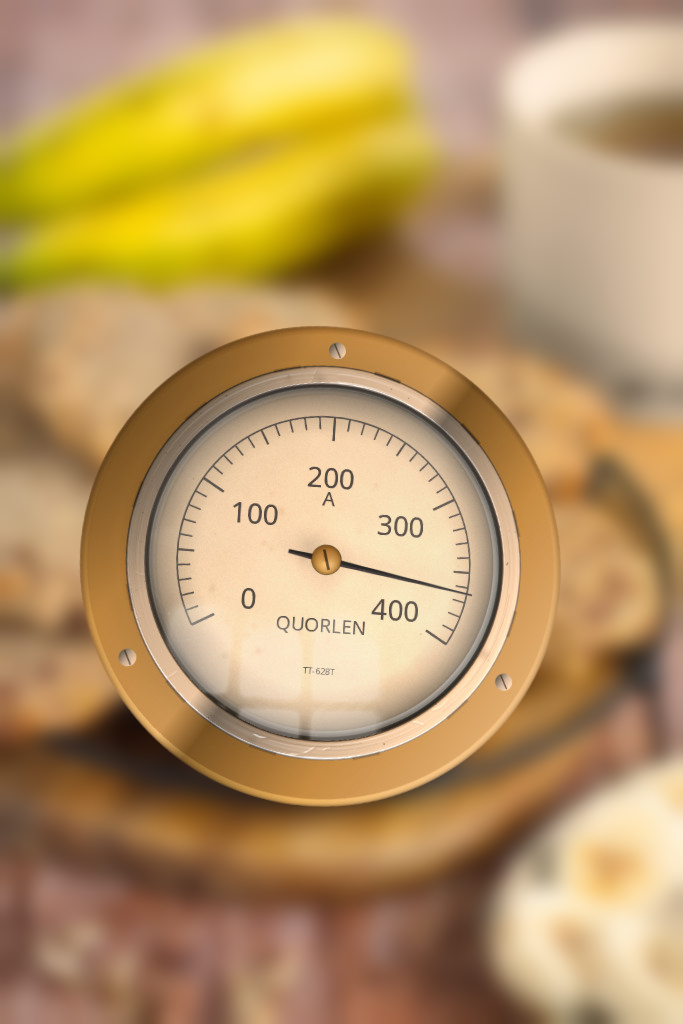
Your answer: 365 A
